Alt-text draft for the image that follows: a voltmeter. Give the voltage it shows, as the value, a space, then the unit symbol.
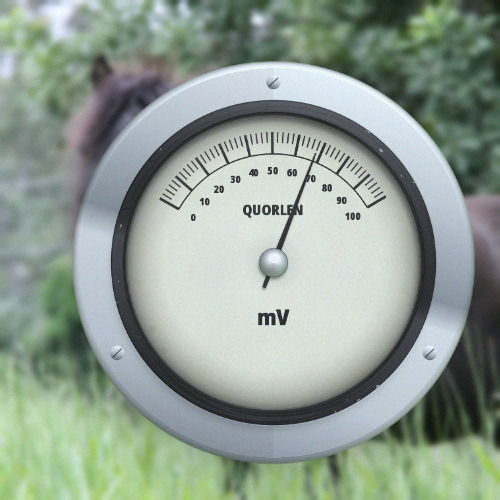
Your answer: 68 mV
